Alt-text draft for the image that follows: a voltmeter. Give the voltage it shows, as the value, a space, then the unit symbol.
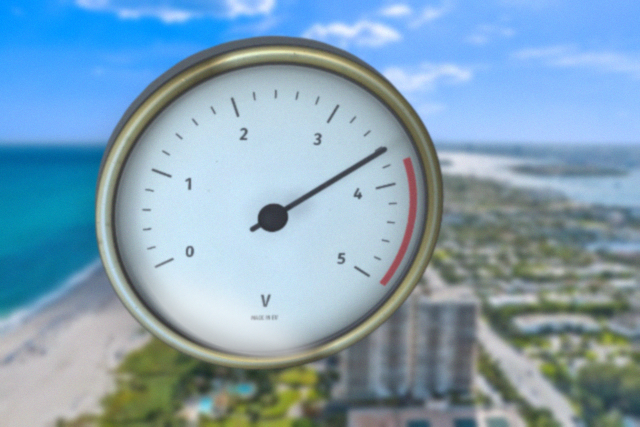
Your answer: 3.6 V
